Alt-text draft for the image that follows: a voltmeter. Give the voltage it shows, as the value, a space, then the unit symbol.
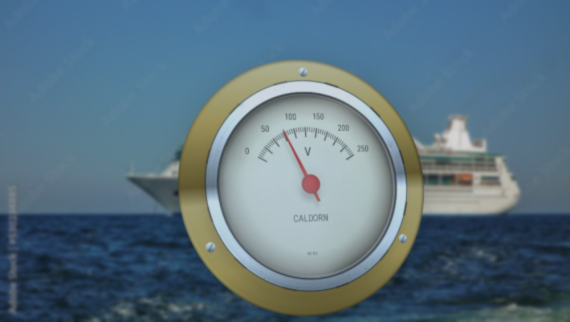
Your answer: 75 V
